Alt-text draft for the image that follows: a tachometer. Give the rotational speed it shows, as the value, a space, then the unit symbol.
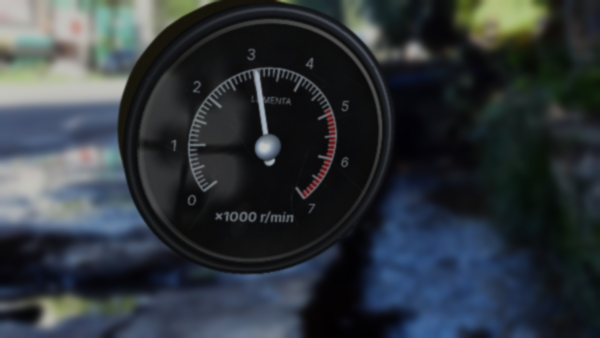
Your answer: 3000 rpm
